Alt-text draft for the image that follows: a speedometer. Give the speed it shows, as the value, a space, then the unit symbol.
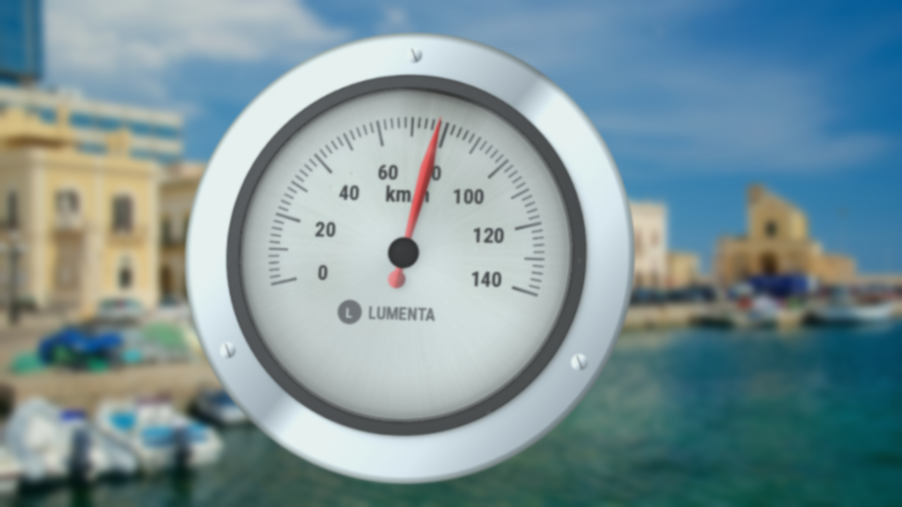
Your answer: 78 km/h
